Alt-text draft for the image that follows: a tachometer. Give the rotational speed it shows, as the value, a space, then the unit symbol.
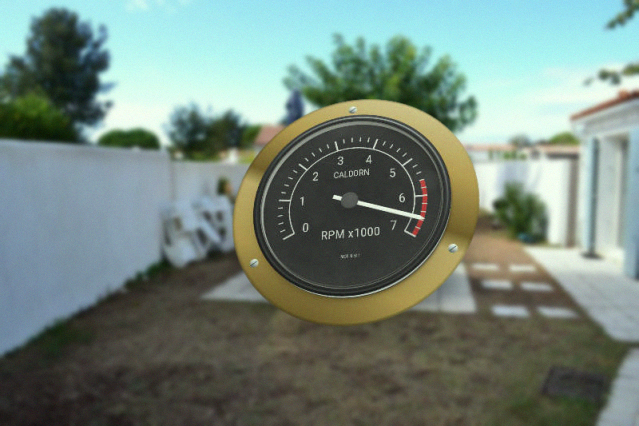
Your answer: 6600 rpm
